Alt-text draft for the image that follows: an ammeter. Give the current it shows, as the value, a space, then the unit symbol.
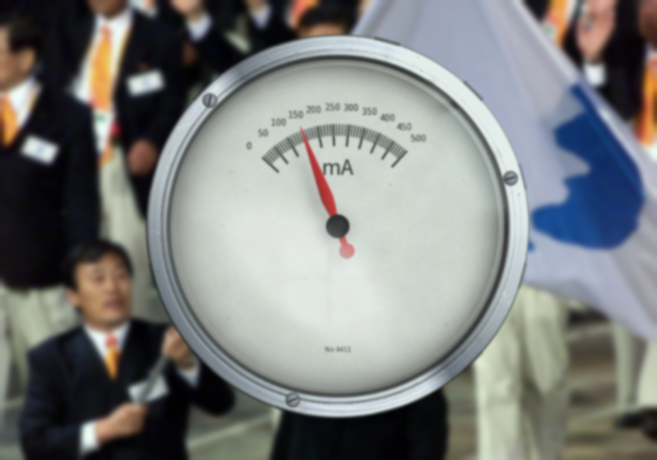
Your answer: 150 mA
